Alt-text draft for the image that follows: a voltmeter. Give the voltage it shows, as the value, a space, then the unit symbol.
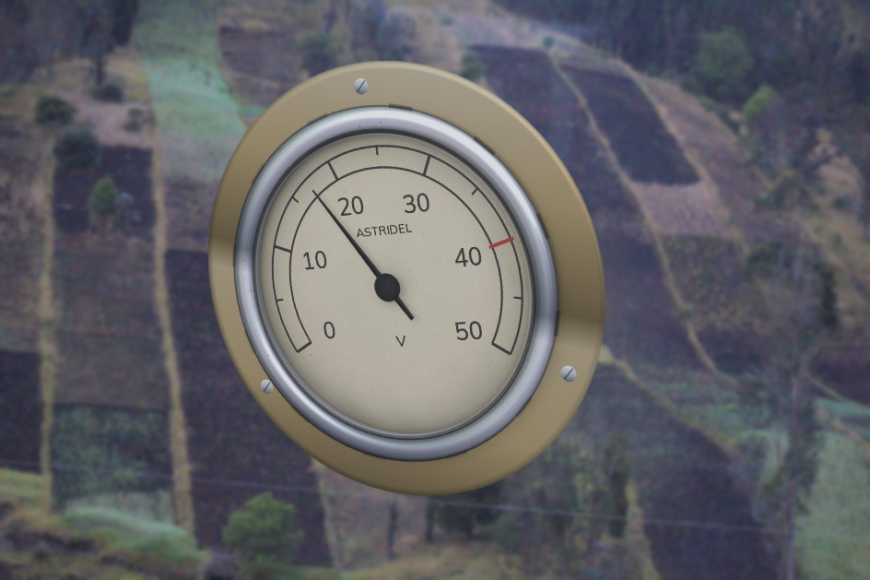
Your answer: 17.5 V
